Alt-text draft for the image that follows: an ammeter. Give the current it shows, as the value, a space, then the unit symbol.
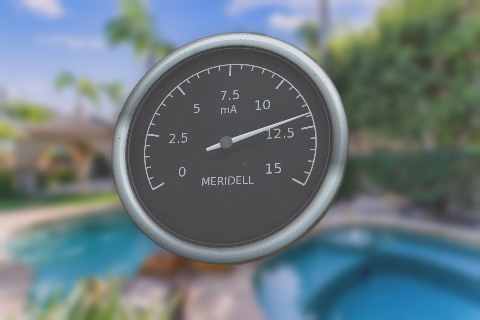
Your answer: 12 mA
